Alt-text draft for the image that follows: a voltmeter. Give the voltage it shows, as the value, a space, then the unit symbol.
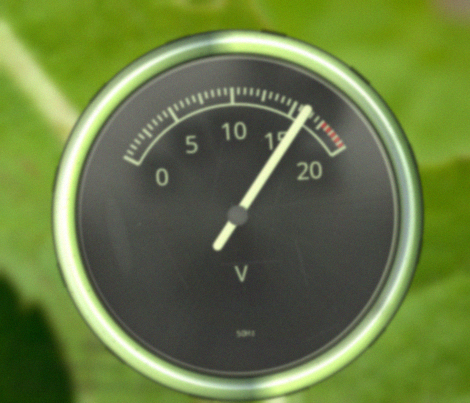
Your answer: 16 V
